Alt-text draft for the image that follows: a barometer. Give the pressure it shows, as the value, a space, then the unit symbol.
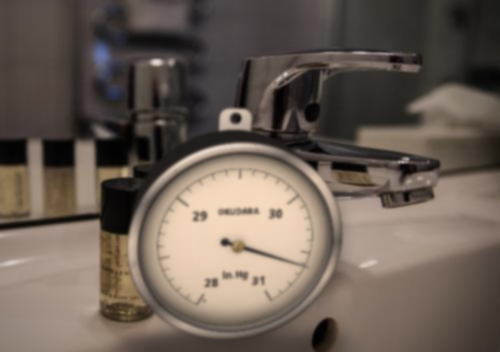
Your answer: 30.6 inHg
